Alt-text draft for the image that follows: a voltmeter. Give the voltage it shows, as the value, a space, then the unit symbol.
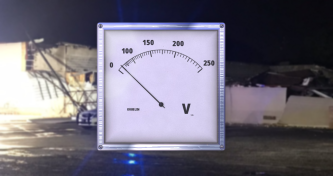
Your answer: 50 V
